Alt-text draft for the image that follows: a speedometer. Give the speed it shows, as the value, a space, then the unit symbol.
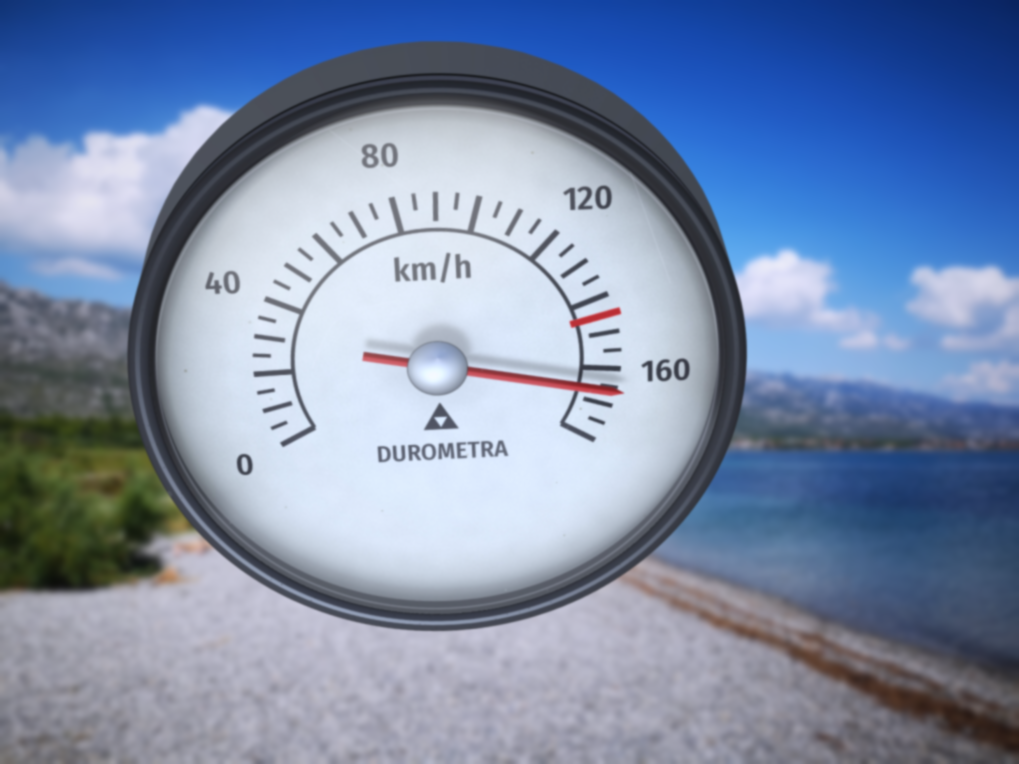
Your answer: 165 km/h
